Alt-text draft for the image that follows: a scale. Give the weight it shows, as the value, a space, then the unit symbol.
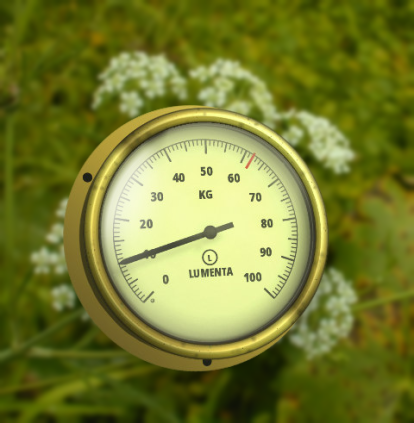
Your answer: 10 kg
